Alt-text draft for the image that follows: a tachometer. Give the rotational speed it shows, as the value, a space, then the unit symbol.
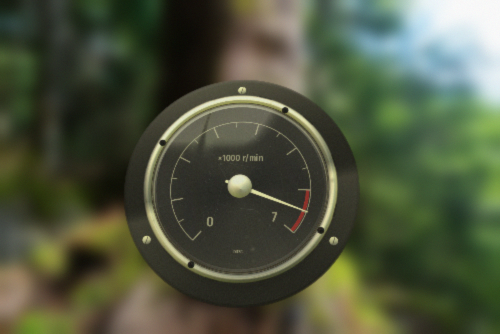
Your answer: 6500 rpm
